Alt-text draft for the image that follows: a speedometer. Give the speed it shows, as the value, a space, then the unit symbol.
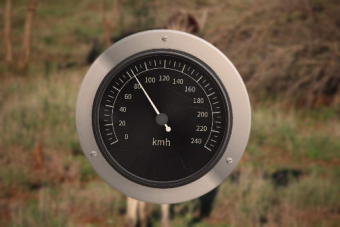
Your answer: 85 km/h
